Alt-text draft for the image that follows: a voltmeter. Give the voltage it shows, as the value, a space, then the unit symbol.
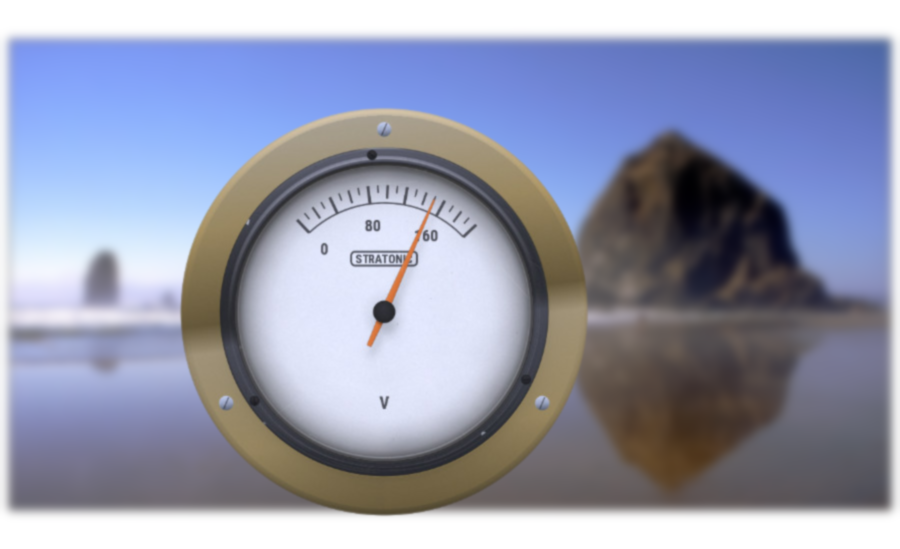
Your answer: 150 V
